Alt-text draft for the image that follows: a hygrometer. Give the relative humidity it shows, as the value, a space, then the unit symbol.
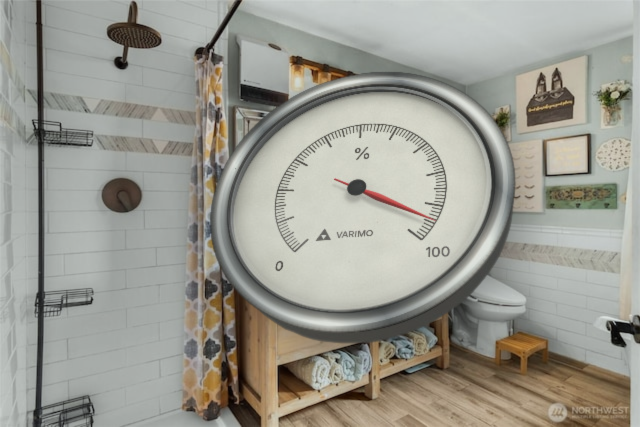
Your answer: 95 %
